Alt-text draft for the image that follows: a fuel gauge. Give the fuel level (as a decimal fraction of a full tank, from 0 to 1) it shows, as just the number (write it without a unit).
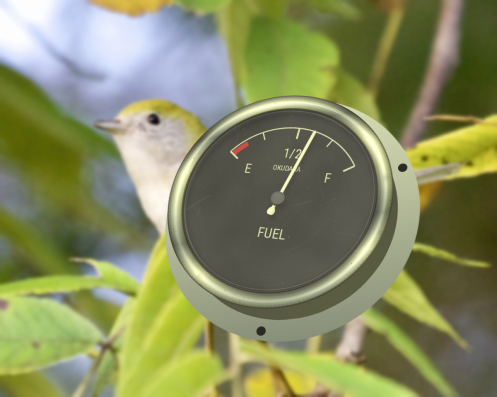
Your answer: 0.625
